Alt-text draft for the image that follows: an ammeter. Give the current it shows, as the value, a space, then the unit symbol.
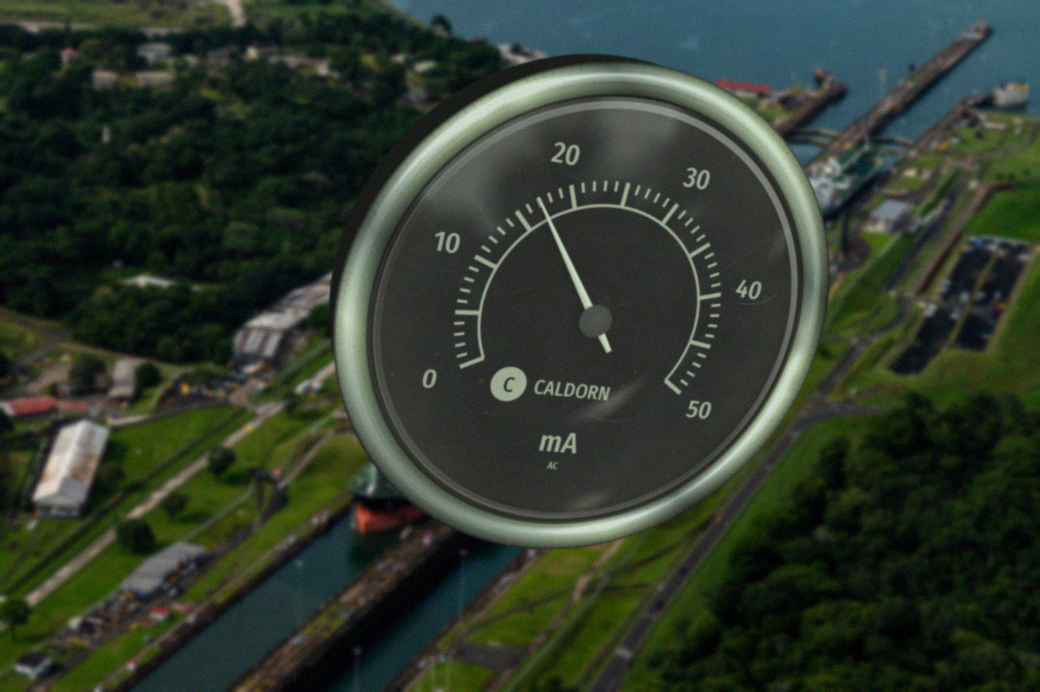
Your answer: 17 mA
